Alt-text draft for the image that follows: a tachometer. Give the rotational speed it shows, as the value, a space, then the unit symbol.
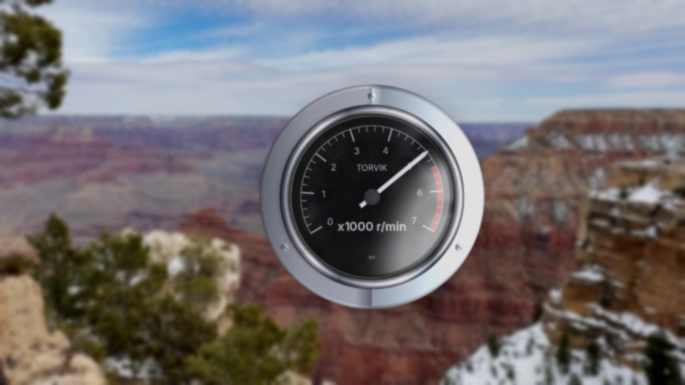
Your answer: 5000 rpm
